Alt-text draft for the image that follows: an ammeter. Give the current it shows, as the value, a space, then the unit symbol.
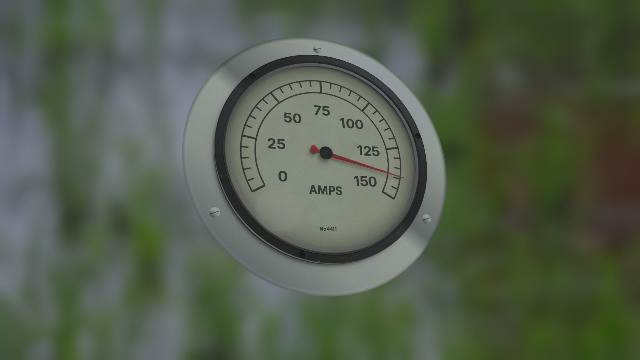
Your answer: 140 A
